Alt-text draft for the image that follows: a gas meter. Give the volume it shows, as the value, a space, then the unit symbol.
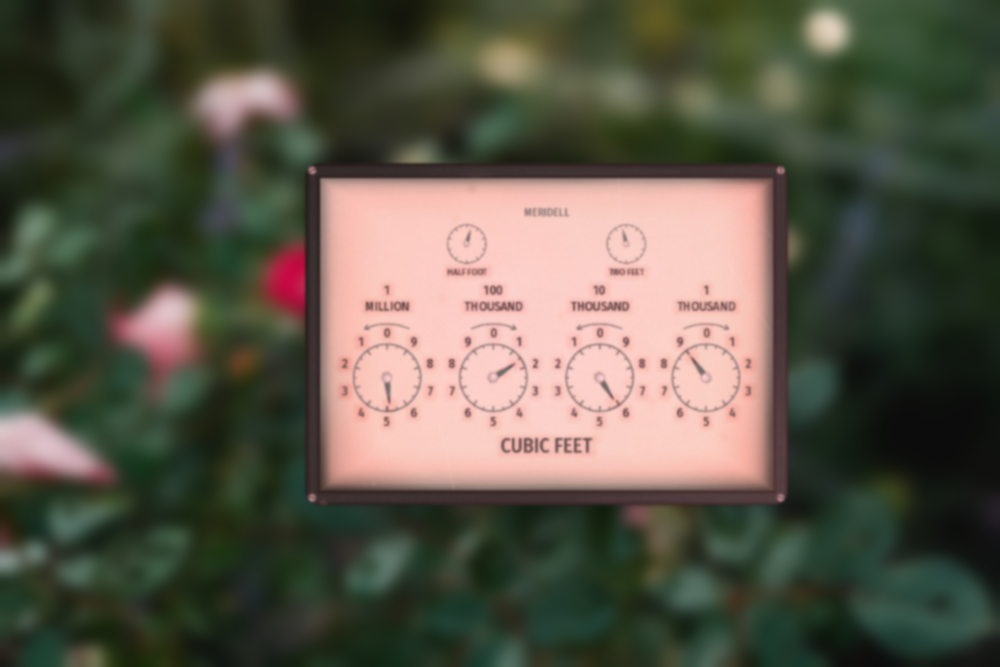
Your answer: 515900 ft³
